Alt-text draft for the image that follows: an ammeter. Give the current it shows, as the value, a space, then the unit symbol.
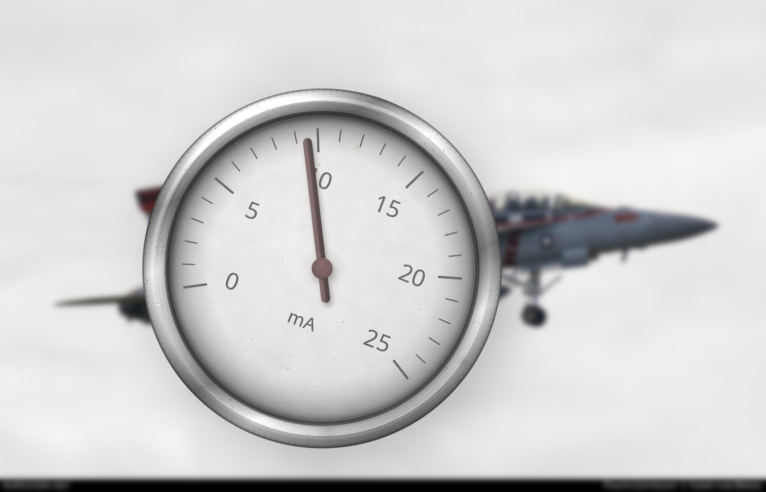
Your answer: 9.5 mA
